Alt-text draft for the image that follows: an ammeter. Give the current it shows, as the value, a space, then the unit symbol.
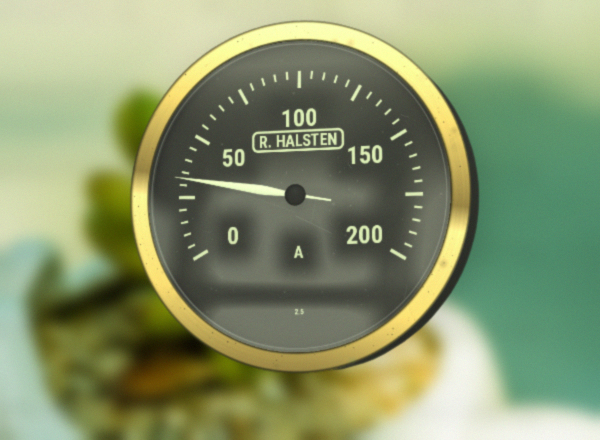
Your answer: 32.5 A
